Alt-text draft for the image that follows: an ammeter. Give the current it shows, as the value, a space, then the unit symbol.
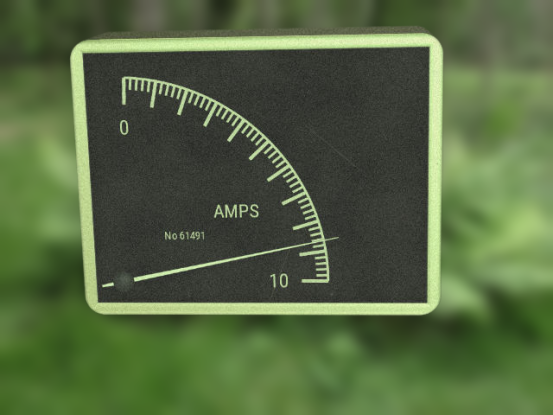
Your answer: 8.6 A
